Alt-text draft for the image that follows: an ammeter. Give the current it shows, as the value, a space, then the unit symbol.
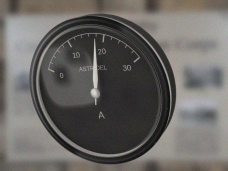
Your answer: 18 A
